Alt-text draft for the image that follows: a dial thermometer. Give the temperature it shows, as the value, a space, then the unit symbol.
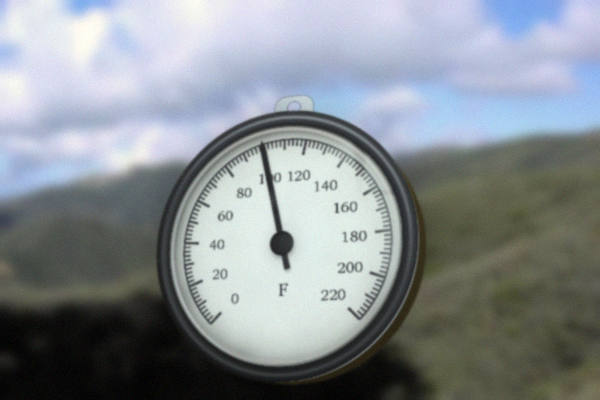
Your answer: 100 °F
